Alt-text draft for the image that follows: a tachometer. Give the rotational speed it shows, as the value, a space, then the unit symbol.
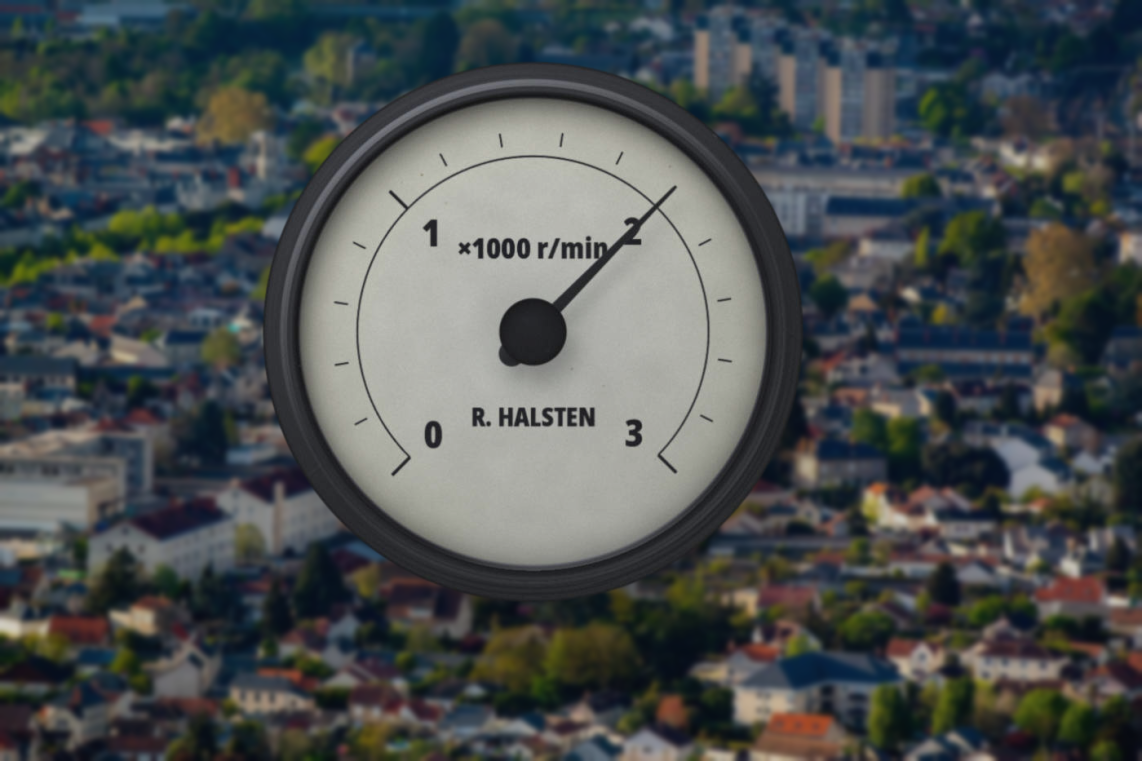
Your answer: 2000 rpm
